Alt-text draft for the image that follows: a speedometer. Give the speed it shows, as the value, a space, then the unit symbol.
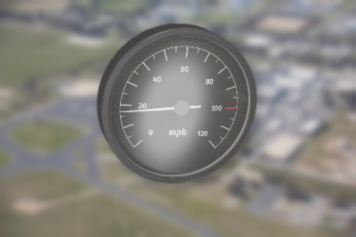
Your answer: 17.5 mph
